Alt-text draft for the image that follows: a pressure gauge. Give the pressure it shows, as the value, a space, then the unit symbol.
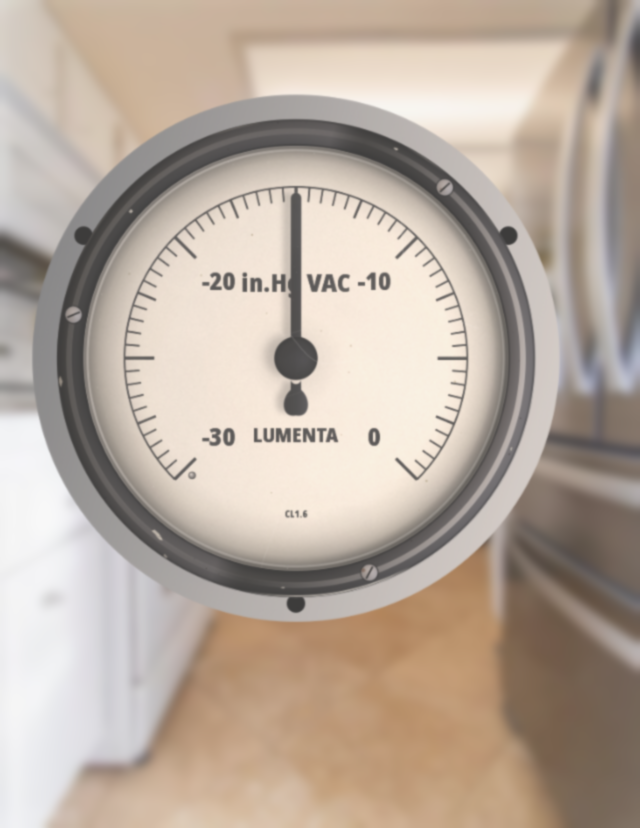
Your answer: -15 inHg
